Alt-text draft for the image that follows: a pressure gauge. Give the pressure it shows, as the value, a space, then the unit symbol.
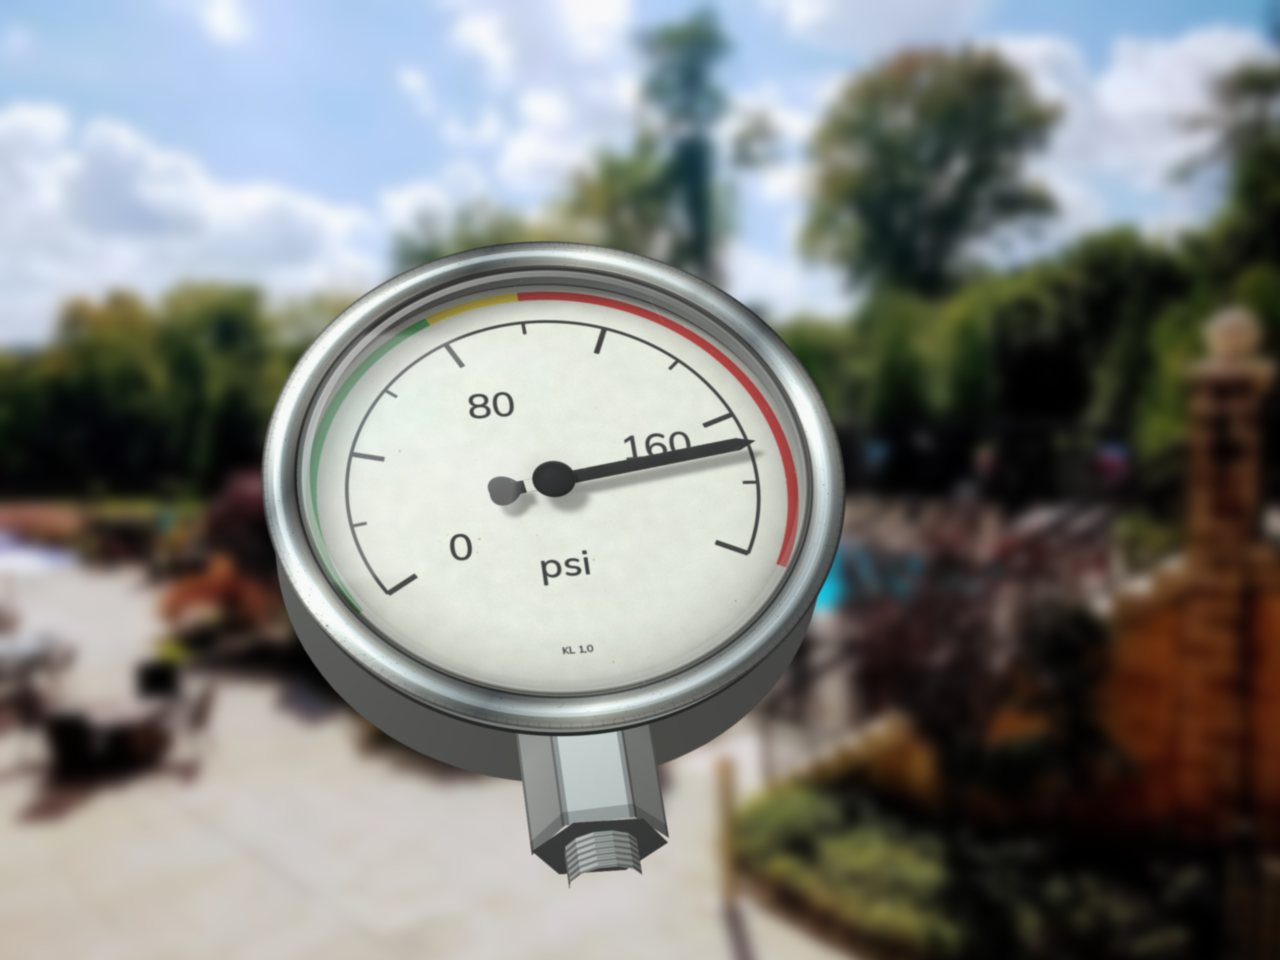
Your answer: 170 psi
